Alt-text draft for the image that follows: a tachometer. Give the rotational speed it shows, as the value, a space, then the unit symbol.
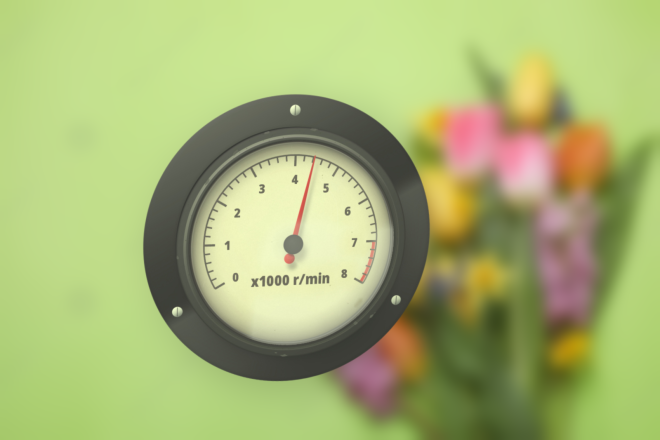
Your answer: 4400 rpm
